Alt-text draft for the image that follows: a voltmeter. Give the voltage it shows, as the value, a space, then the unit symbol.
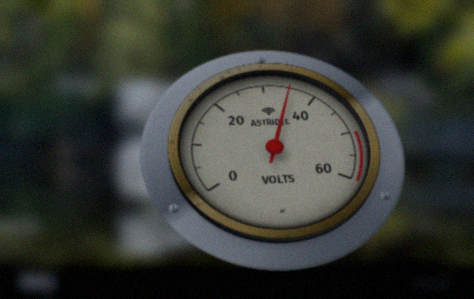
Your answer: 35 V
